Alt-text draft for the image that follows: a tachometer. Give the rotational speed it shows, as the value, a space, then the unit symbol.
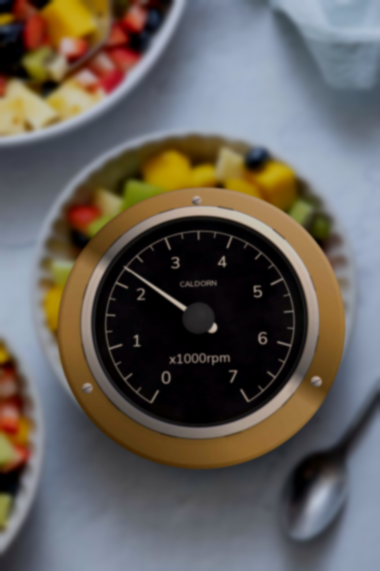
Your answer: 2250 rpm
